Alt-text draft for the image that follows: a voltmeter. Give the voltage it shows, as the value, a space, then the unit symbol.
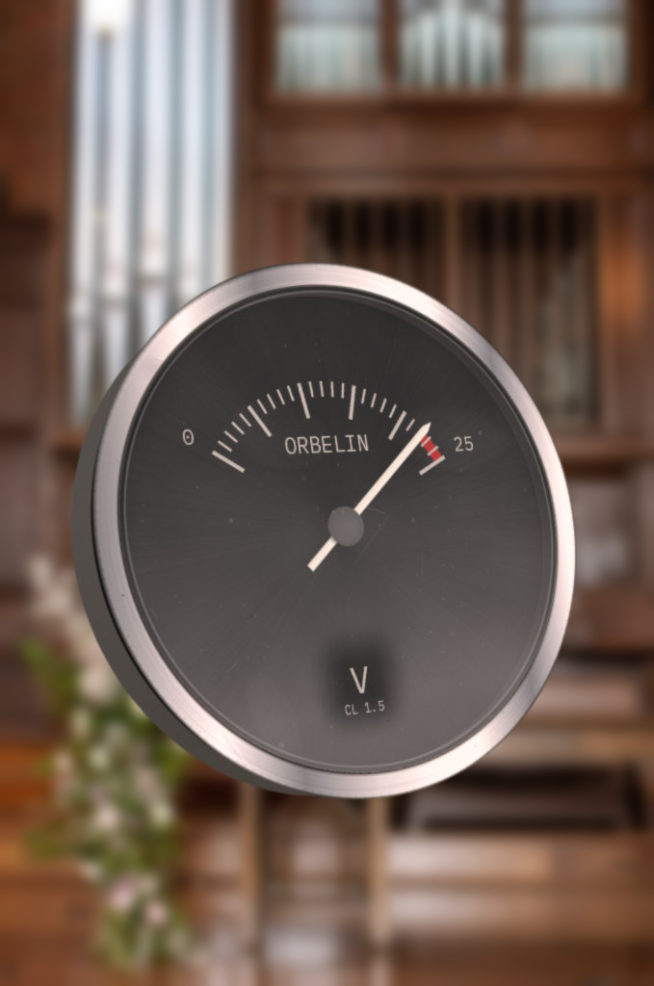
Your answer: 22 V
